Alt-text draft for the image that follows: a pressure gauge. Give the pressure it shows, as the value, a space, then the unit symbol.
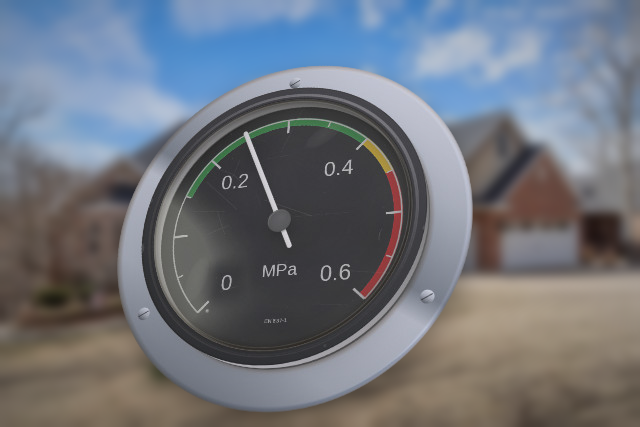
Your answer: 0.25 MPa
